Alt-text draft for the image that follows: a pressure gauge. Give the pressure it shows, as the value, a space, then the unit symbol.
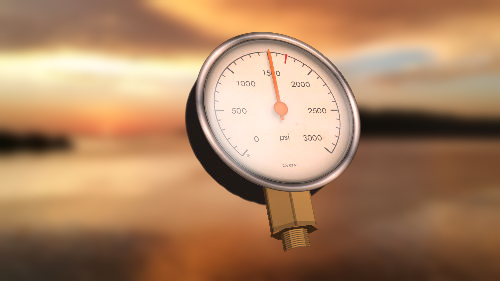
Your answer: 1500 psi
